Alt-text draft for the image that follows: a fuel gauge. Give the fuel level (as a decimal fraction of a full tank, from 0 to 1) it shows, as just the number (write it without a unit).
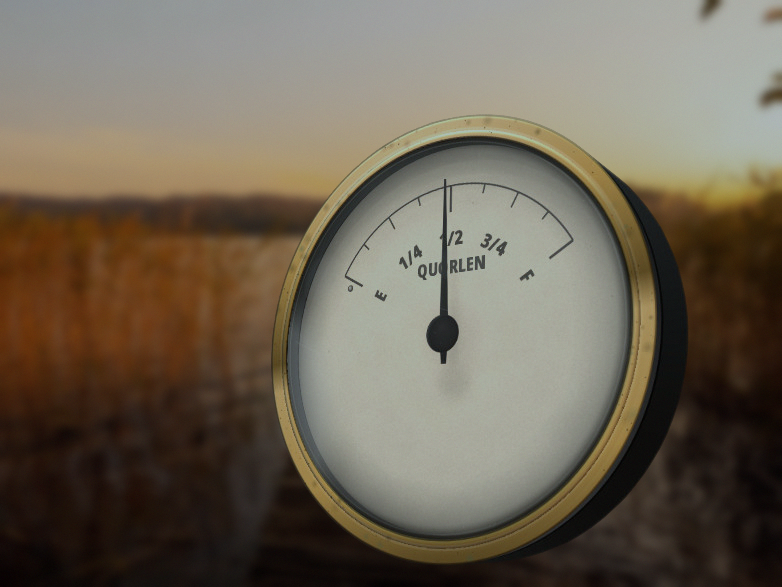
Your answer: 0.5
